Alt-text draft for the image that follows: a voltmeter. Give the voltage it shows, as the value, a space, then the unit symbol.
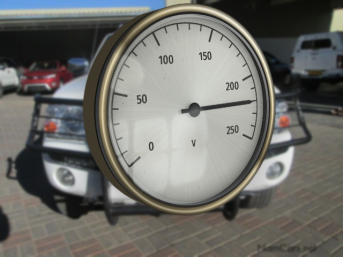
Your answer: 220 V
